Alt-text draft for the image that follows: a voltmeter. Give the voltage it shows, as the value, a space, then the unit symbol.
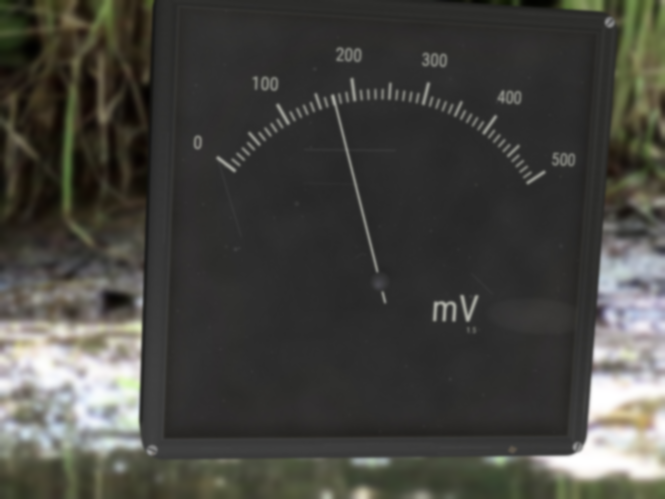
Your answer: 170 mV
